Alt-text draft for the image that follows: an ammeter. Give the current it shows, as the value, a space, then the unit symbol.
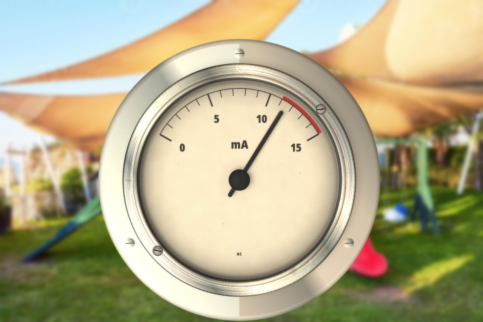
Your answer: 11.5 mA
